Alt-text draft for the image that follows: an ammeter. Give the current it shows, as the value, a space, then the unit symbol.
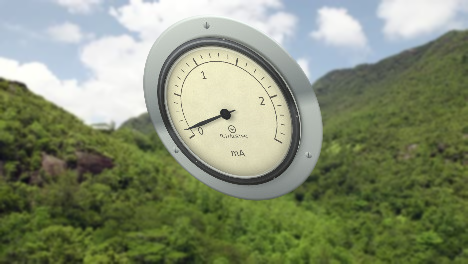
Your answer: 0.1 mA
